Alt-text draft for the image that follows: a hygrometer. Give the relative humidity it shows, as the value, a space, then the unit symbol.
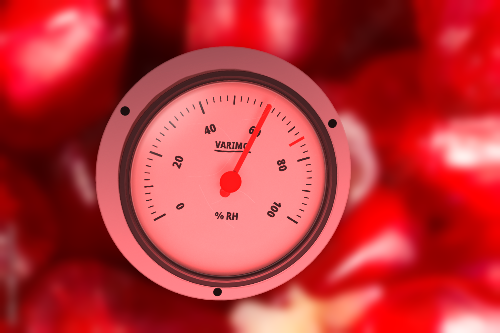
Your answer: 60 %
